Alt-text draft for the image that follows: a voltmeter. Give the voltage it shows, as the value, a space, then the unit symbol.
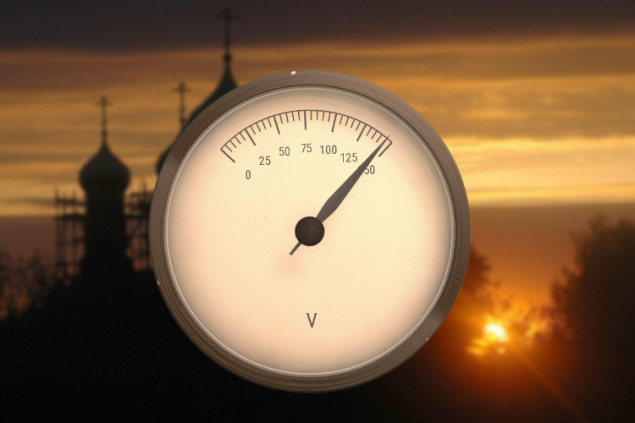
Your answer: 145 V
